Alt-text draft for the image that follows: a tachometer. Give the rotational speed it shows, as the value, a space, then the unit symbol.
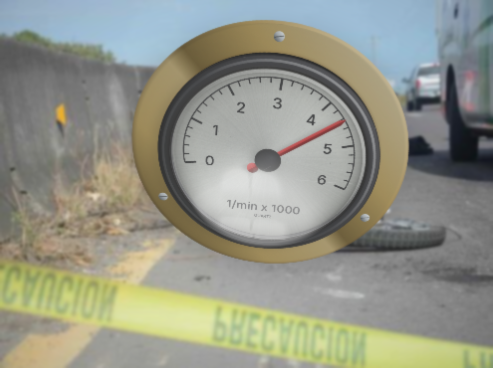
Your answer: 4400 rpm
